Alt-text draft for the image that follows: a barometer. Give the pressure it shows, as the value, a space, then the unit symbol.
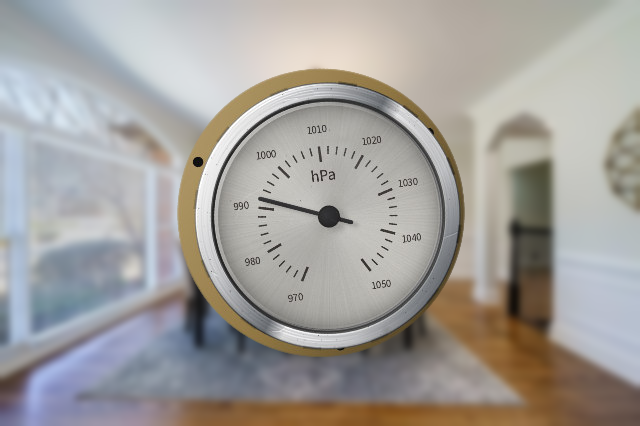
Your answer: 992 hPa
